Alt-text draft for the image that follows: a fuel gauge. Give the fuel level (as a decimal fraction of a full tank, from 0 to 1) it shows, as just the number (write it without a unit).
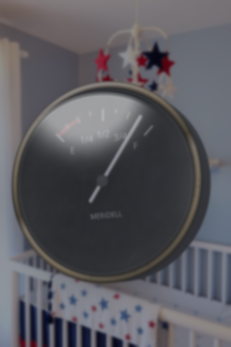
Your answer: 0.875
